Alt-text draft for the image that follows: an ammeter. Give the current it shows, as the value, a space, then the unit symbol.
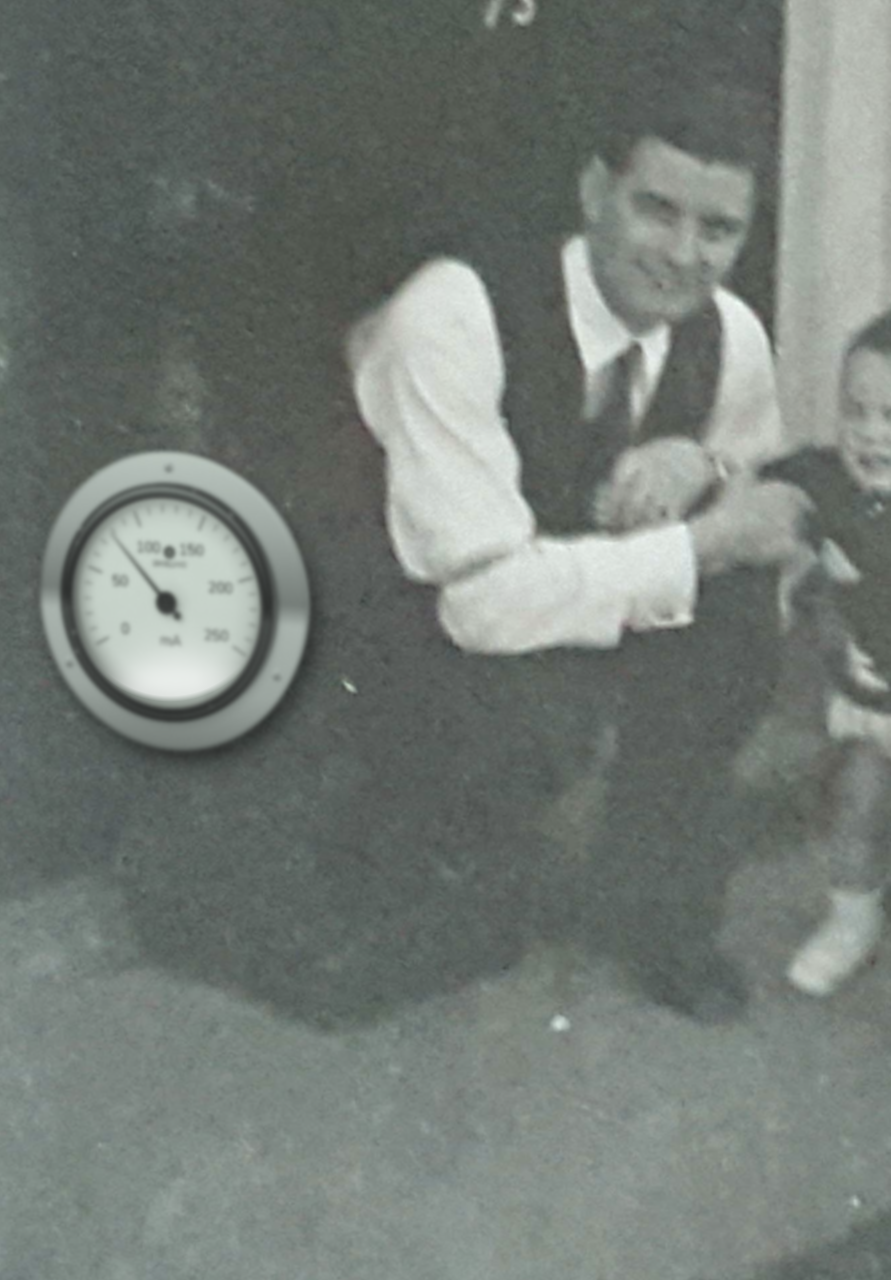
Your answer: 80 mA
